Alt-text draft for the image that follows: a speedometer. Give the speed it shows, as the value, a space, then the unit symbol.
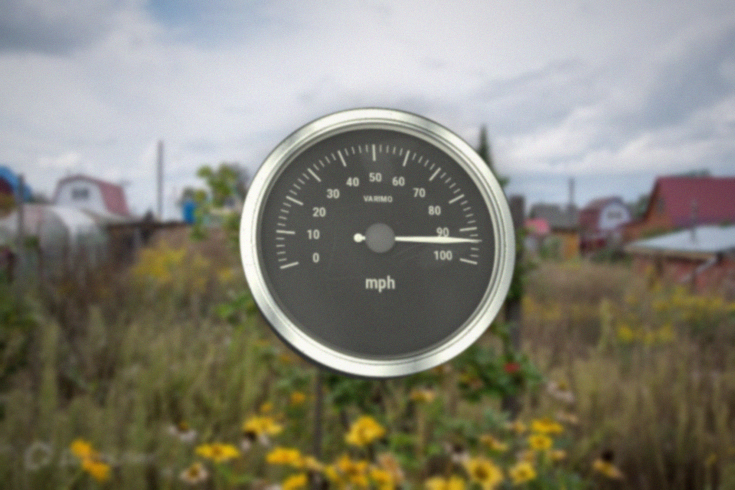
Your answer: 94 mph
